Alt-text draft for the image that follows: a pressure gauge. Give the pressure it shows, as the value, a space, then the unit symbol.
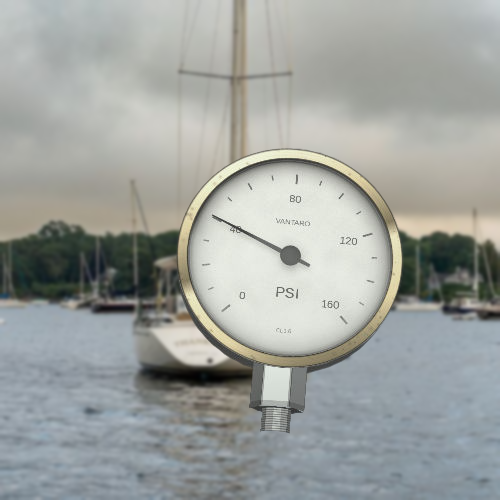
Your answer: 40 psi
